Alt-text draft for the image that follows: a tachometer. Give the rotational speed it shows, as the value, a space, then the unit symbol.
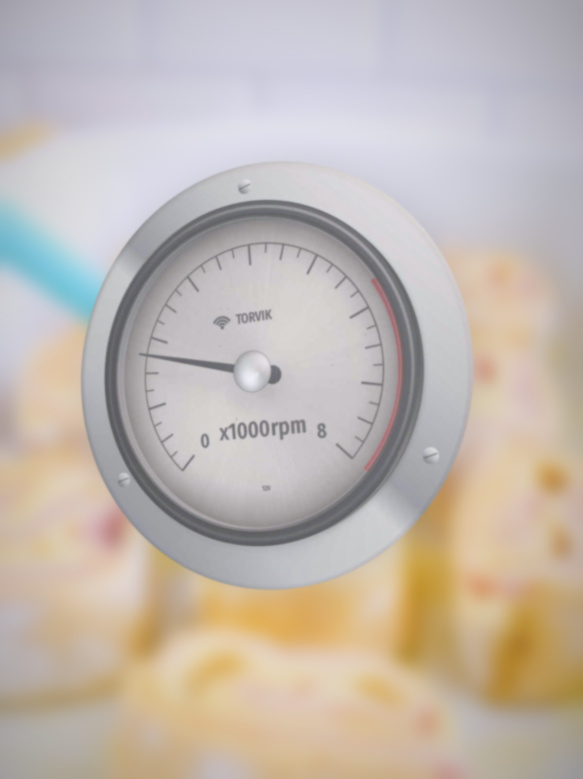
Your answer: 1750 rpm
